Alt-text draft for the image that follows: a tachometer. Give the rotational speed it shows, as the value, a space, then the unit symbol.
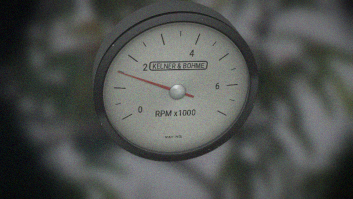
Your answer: 1500 rpm
